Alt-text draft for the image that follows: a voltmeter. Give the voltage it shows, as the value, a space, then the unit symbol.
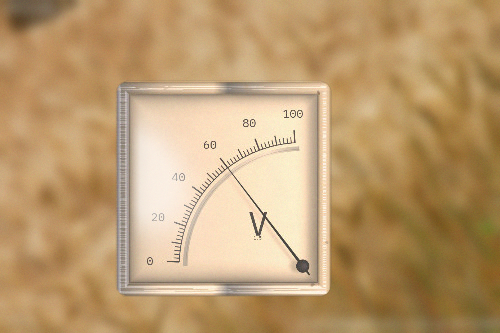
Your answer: 60 V
